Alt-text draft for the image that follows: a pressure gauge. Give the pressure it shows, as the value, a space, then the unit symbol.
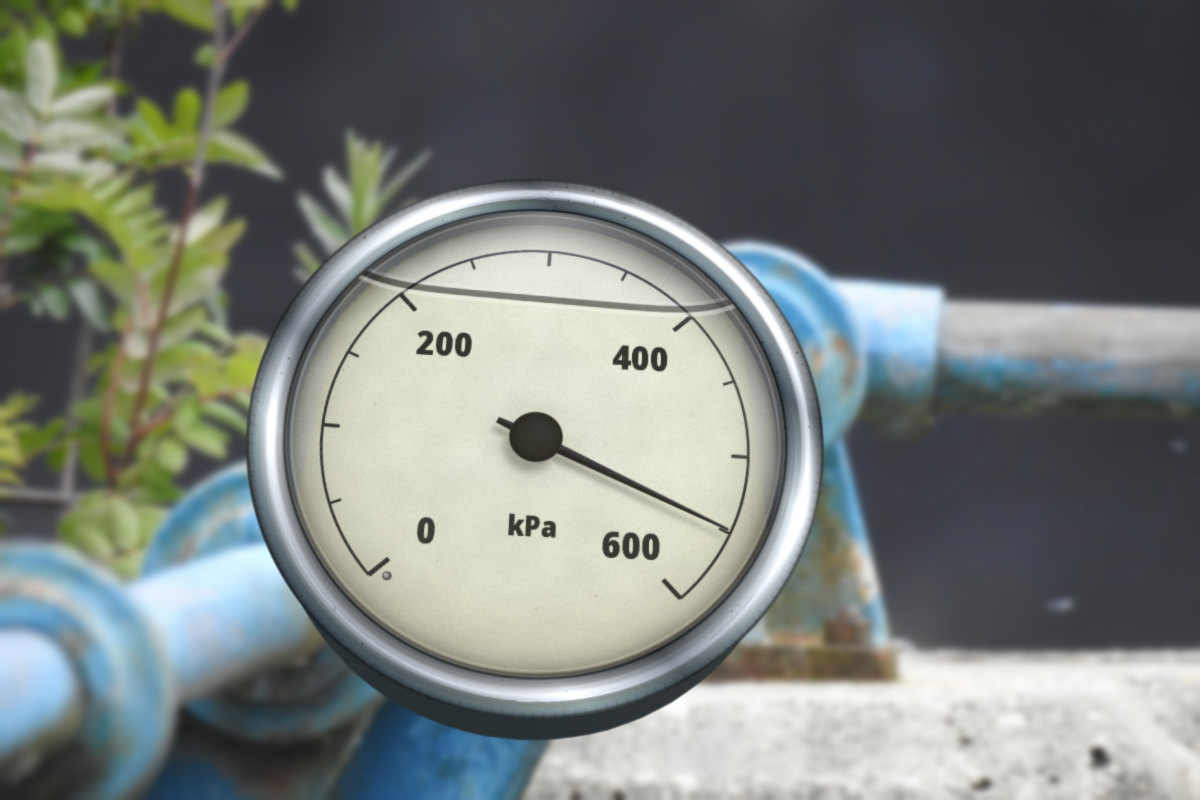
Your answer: 550 kPa
